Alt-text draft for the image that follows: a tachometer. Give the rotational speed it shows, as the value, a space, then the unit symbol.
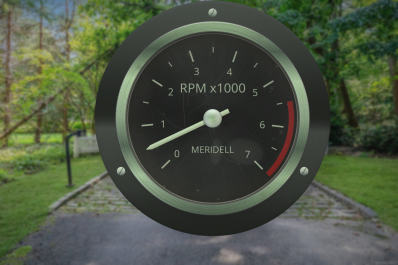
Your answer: 500 rpm
